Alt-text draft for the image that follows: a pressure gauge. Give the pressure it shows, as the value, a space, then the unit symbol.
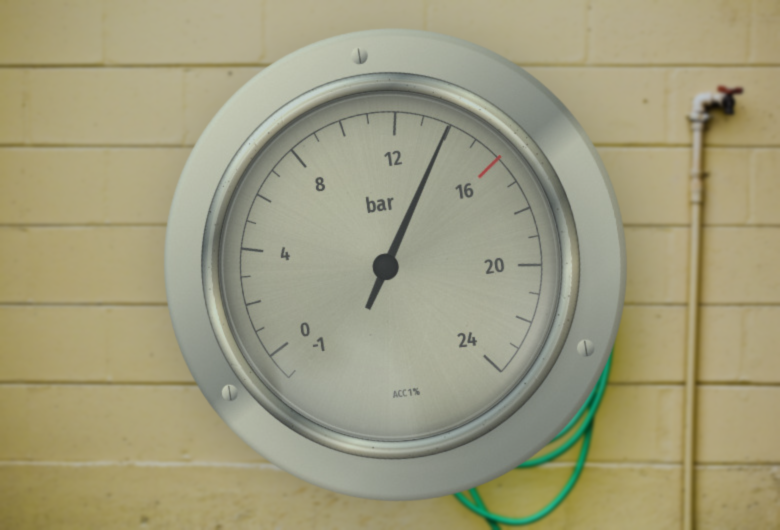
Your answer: 14 bar
